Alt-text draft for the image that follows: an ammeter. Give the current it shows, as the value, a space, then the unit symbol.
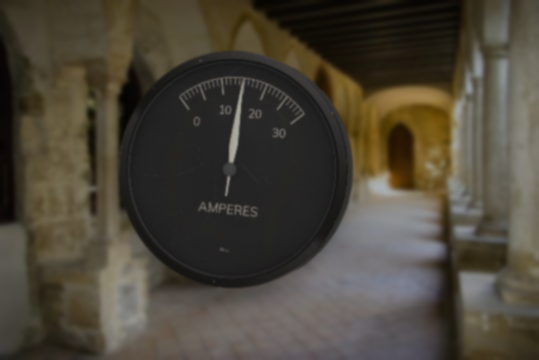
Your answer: 15 A
